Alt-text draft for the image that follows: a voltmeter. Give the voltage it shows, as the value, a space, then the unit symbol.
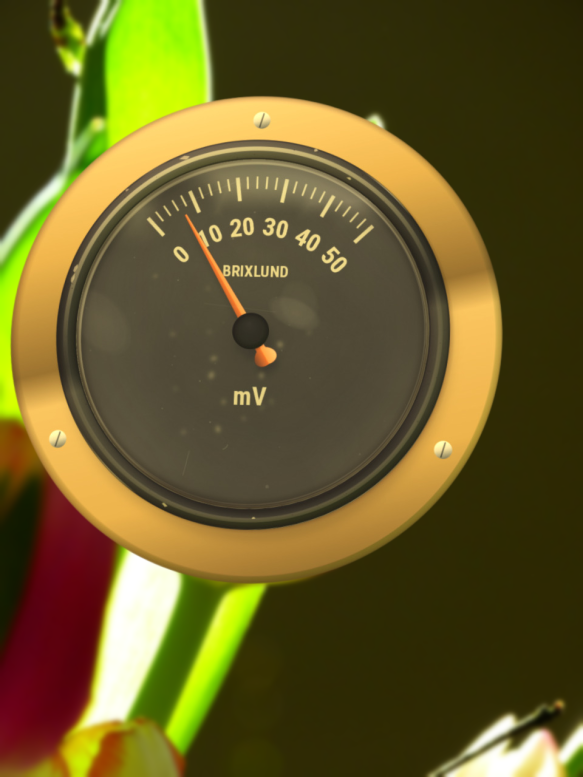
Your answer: 7 mV
